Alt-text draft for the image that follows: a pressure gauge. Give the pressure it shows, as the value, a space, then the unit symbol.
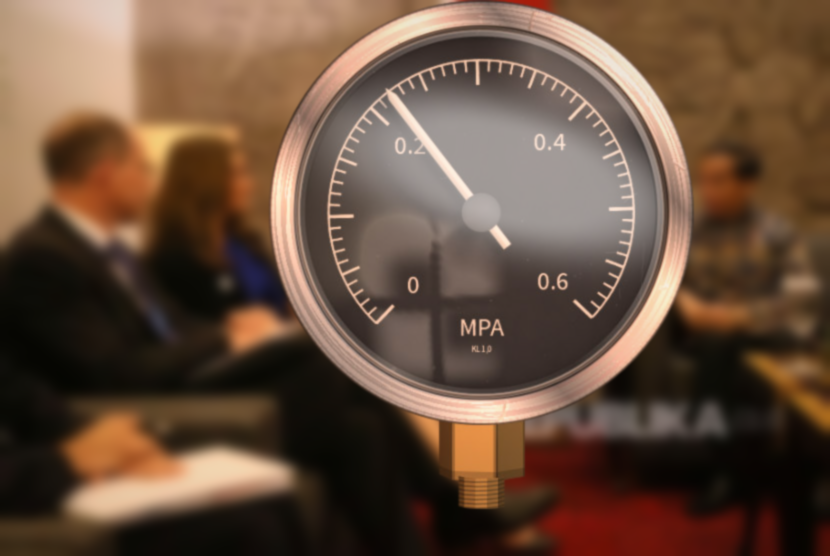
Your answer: 0.22 MPa
